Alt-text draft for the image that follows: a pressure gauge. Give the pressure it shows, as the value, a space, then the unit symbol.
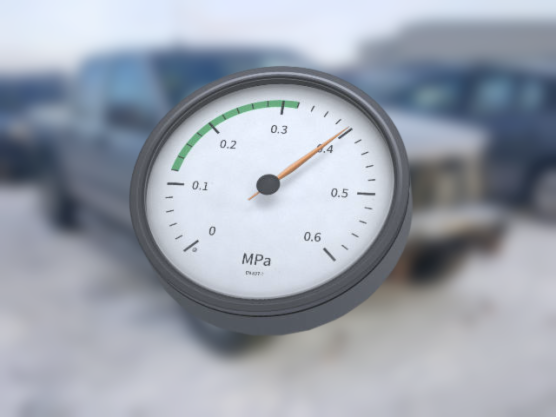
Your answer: 0.4 MPa
